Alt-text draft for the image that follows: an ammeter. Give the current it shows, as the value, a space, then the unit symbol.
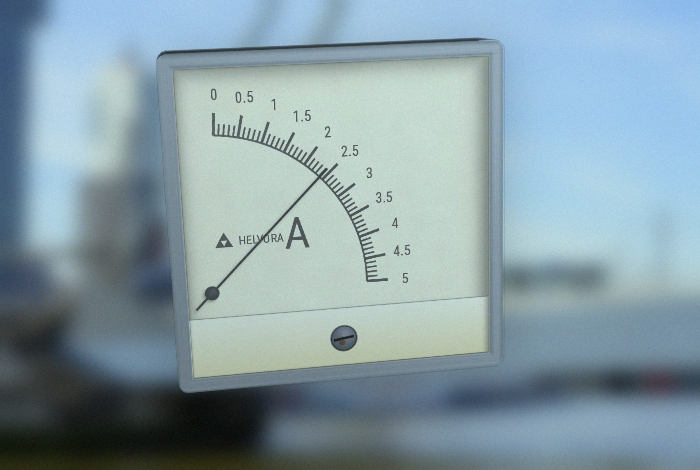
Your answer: 2.4 A
